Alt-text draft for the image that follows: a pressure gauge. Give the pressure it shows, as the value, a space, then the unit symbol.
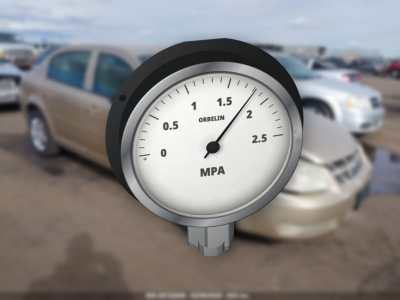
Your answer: 1.8 MPa
